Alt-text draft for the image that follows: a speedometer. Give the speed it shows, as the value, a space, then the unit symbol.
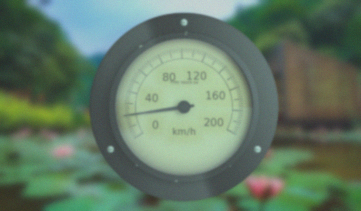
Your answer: 20 km/h
